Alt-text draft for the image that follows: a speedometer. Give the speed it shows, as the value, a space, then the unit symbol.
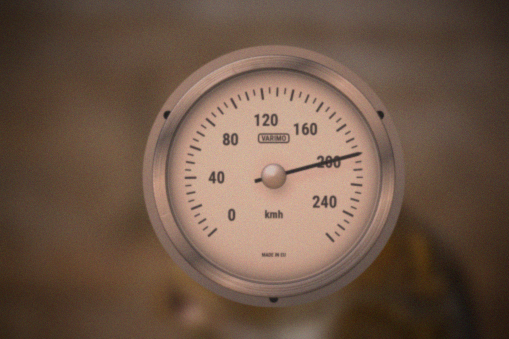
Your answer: 200 km/h
